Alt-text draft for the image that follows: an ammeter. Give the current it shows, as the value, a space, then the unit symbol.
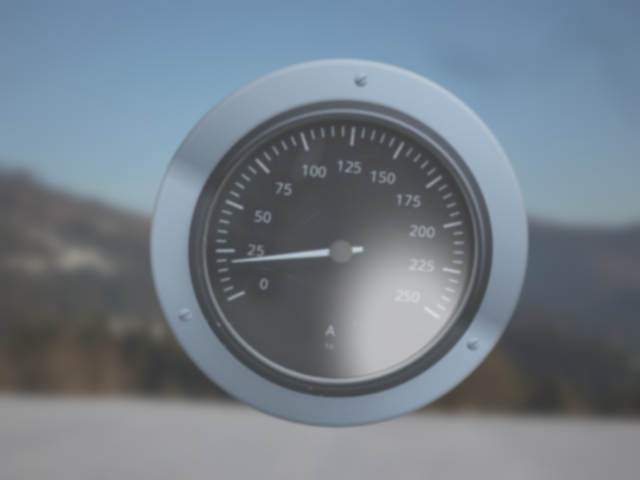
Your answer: 20 A
